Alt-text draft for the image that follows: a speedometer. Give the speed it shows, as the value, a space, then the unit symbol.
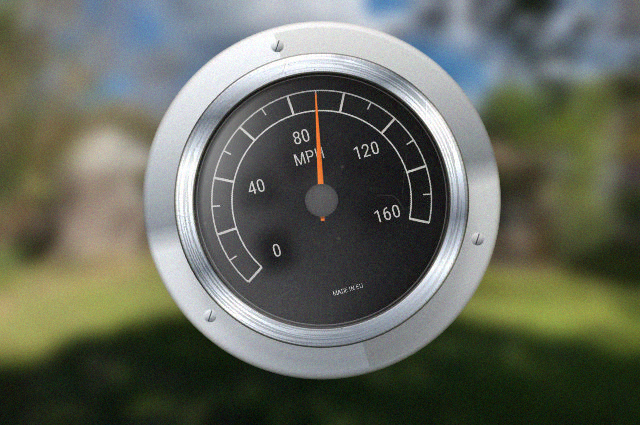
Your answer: 90 mph
